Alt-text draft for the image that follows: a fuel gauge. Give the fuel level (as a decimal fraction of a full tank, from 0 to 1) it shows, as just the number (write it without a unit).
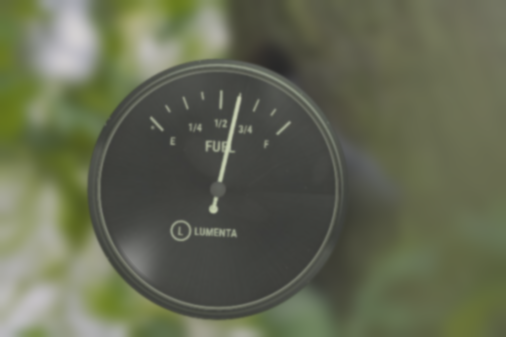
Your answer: 0.625
